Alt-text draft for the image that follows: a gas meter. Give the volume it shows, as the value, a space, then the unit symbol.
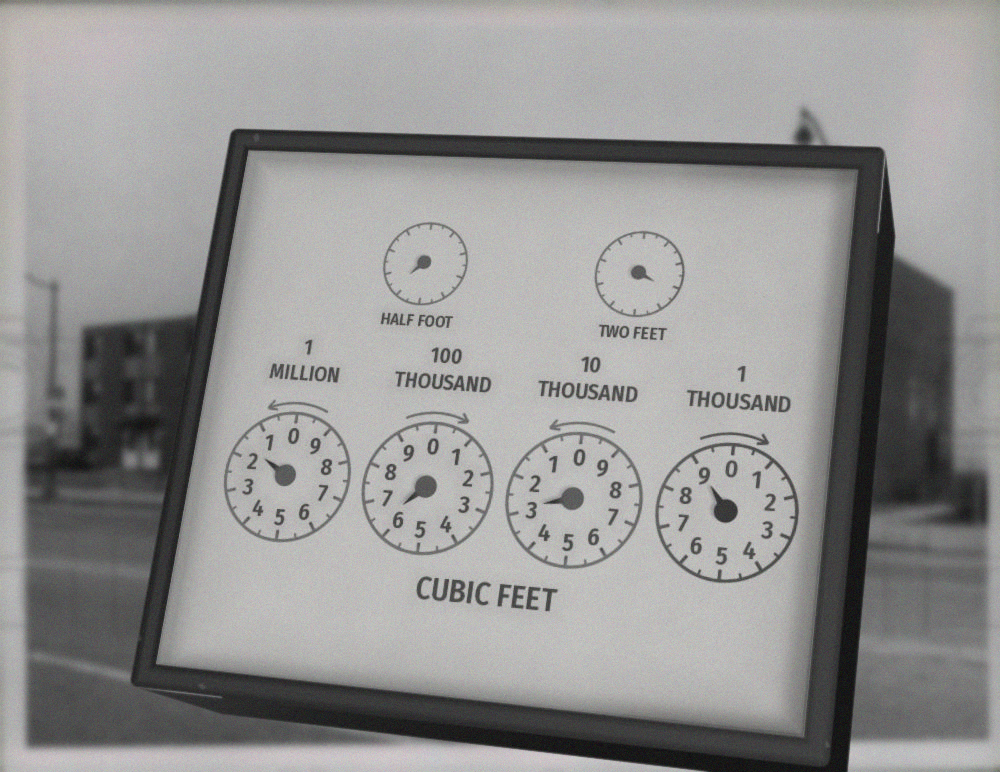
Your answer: 162900 ft³
